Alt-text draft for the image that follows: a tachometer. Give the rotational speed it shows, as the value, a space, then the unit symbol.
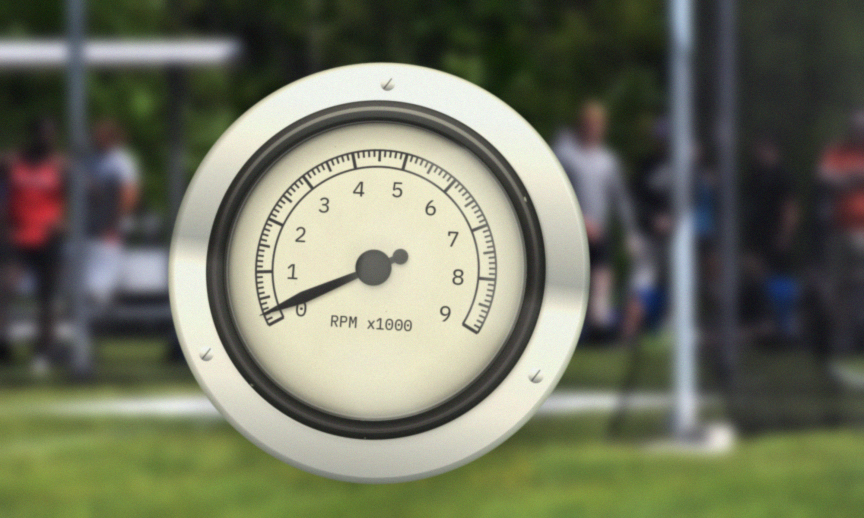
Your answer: 200 rpm
